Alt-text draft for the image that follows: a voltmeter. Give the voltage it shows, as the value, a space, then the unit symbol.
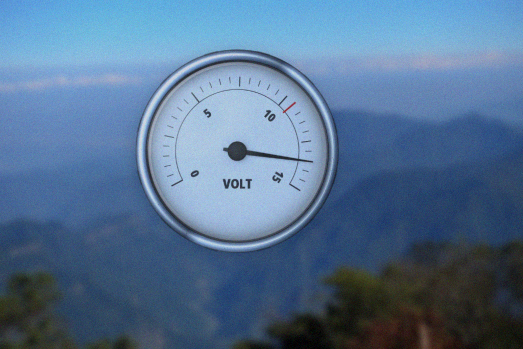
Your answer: 13.5 V
